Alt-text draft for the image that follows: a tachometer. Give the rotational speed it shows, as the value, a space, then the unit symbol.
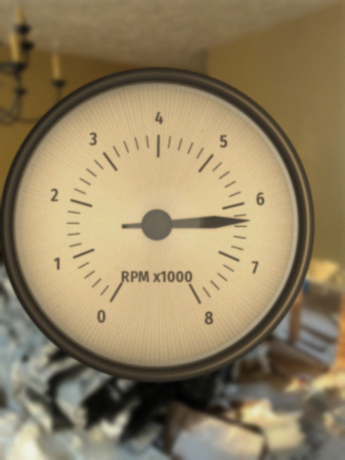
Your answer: 6300 rpm
